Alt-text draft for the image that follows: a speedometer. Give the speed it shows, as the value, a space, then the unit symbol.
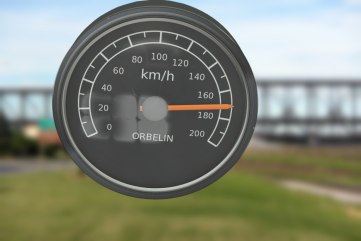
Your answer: 170 km/h
